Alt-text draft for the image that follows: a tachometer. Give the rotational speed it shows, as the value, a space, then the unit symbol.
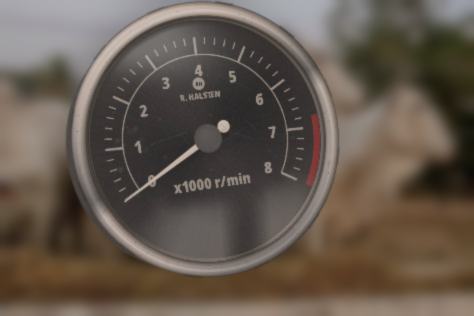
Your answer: 0 rpm
